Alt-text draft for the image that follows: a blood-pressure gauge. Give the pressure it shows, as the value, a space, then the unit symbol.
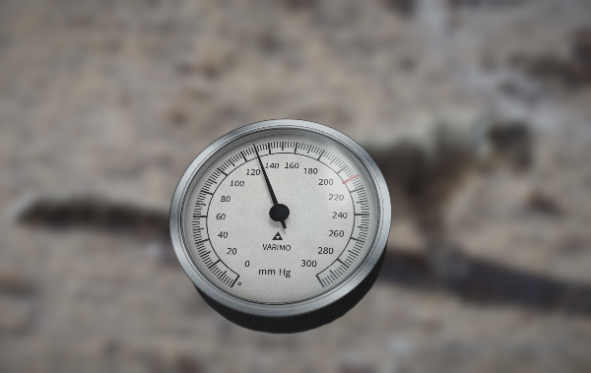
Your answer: 130 mmHg
